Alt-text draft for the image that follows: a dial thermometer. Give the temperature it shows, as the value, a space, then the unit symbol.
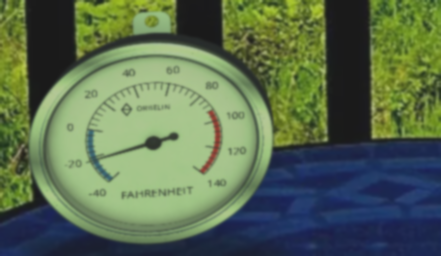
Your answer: -20 °F
